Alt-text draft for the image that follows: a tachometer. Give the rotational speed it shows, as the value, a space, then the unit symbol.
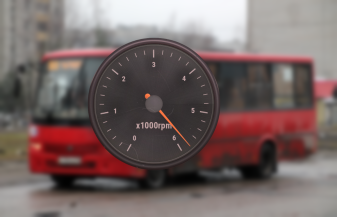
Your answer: 5800 rpm
